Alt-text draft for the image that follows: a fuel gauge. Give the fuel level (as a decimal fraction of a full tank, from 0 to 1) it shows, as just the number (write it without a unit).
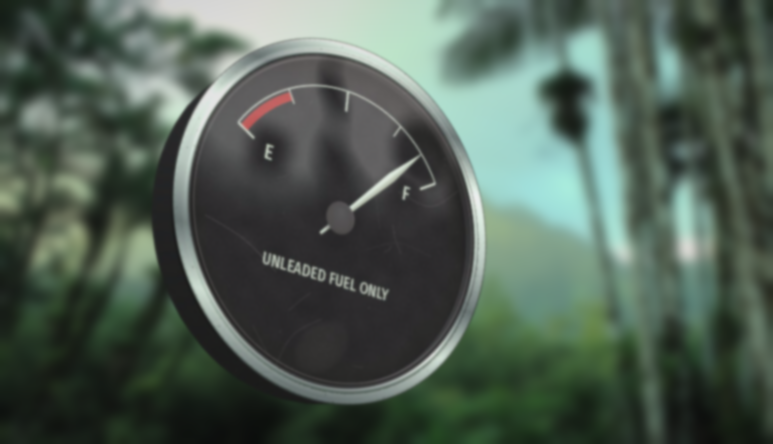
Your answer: 0.875
